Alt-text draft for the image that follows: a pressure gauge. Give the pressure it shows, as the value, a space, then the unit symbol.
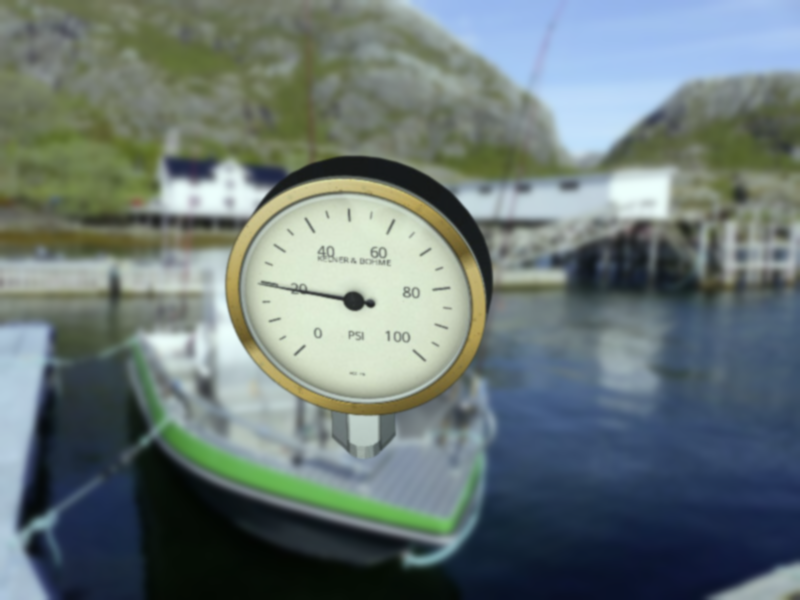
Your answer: 20 psi
